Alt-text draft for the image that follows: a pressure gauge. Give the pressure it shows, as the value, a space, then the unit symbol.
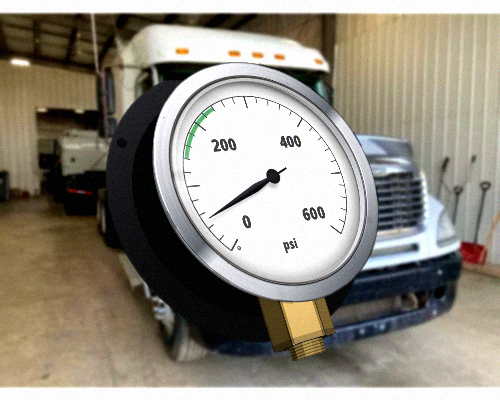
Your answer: 50 psi
